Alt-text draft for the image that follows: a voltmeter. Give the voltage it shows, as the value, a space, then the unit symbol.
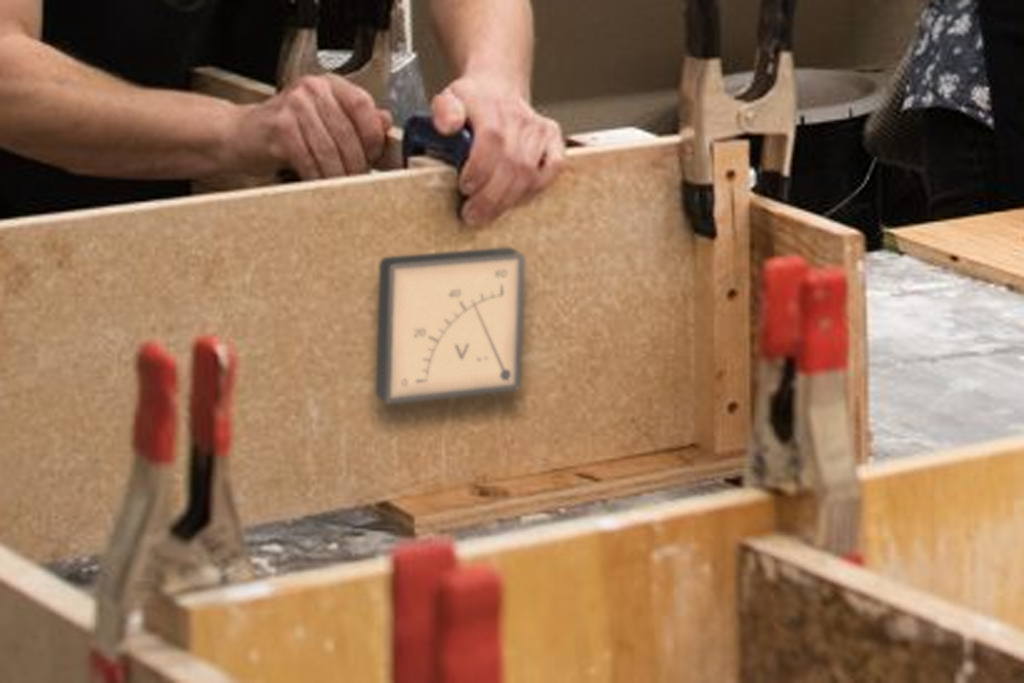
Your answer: 45 V
